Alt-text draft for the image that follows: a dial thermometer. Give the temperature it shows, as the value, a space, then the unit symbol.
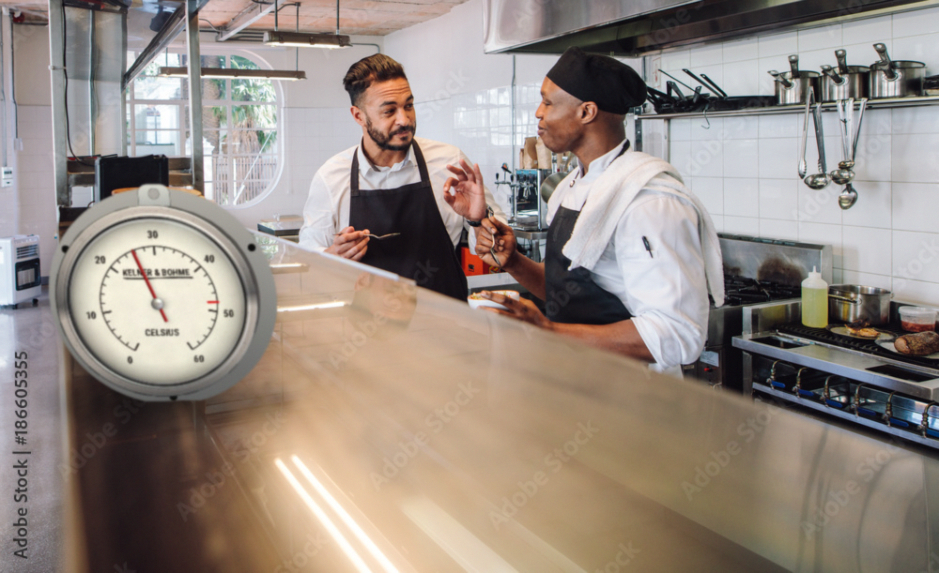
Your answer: 26 °C
